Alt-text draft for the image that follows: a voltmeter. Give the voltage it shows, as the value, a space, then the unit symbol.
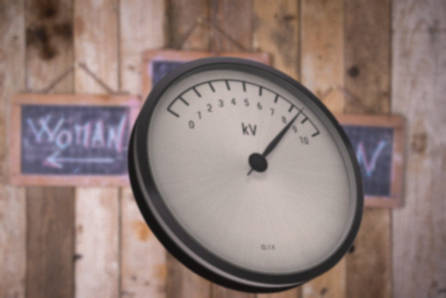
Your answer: 8.5 kV
